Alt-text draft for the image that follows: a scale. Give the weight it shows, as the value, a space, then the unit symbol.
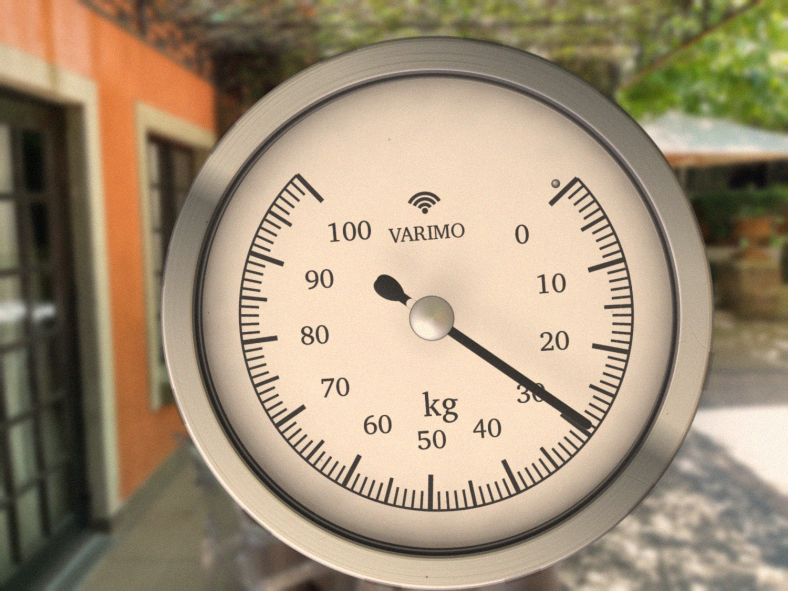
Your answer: 29 kg
